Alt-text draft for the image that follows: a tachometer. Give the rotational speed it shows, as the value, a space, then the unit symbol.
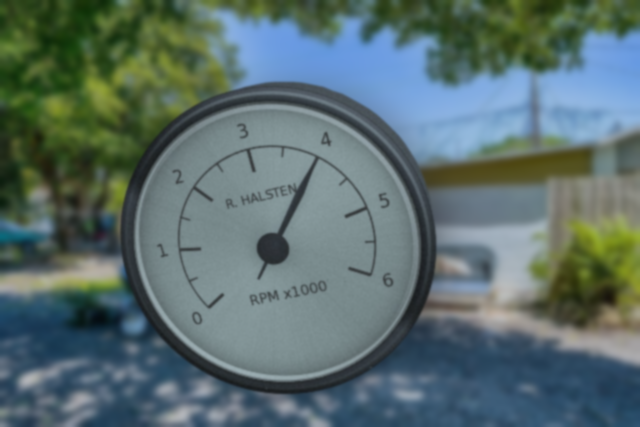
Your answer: 4000 rpm
